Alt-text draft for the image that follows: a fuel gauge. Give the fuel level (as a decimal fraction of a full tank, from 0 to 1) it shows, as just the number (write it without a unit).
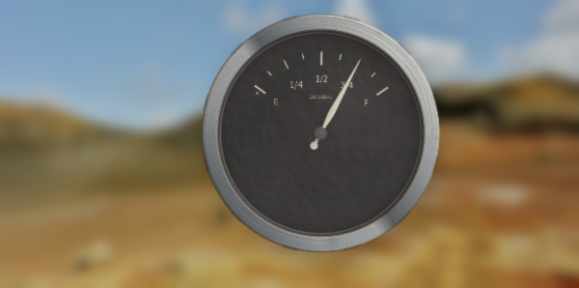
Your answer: 0.75
